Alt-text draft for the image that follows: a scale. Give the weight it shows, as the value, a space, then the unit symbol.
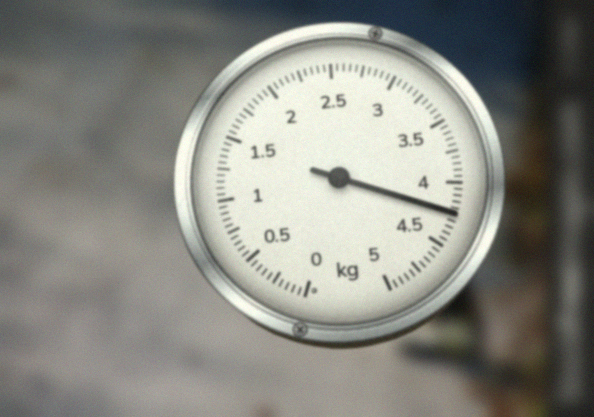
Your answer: 4.25 kg
